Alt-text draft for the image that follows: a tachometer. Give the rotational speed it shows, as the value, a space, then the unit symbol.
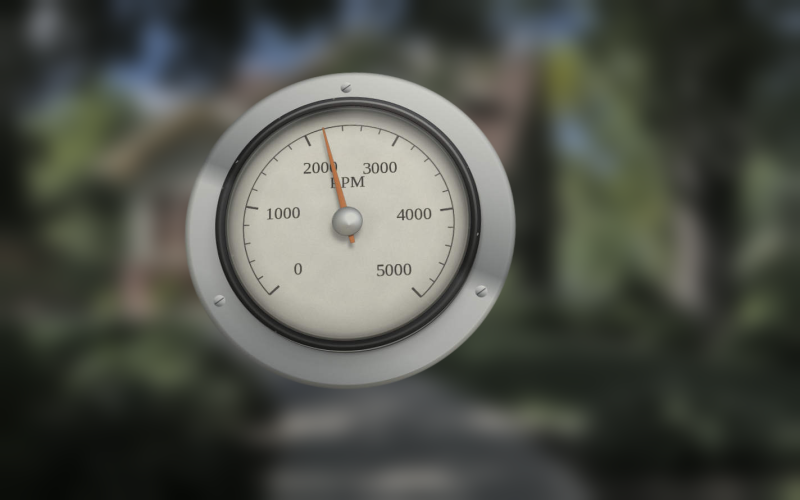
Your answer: 2200 rpm
